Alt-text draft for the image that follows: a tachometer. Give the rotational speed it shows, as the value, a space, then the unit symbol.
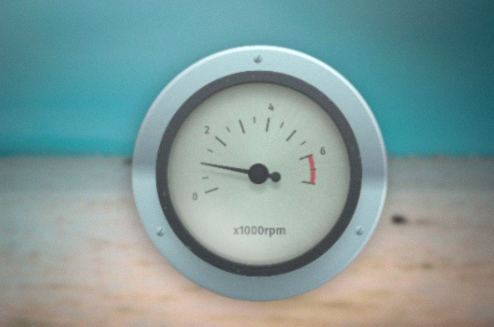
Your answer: 1000 rpm
